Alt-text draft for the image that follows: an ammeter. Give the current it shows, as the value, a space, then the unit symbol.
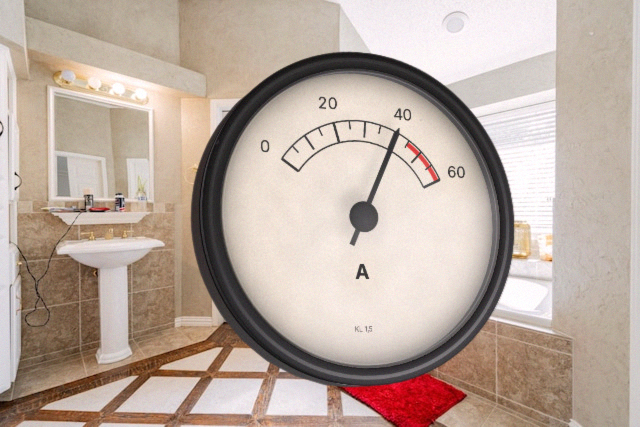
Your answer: 40 A
